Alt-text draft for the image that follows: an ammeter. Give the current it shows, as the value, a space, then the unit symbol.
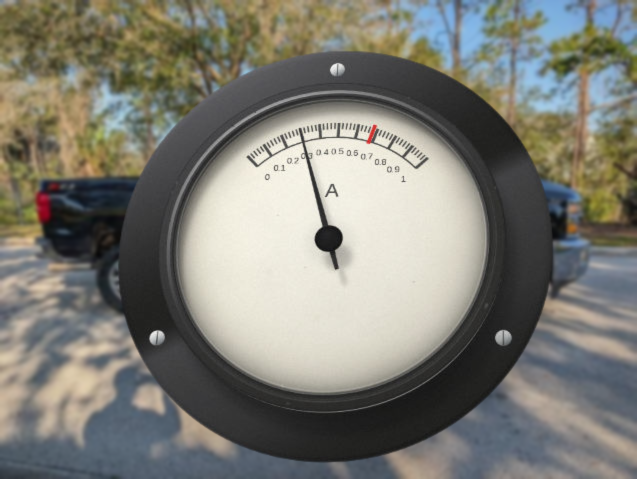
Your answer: 0.3 A
